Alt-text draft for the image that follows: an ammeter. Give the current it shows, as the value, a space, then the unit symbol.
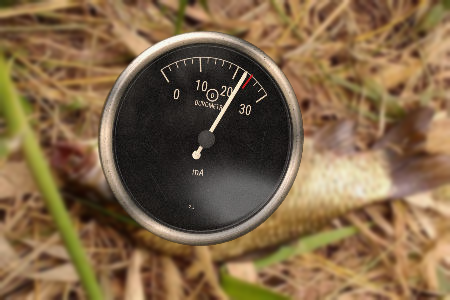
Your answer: 22 mA
